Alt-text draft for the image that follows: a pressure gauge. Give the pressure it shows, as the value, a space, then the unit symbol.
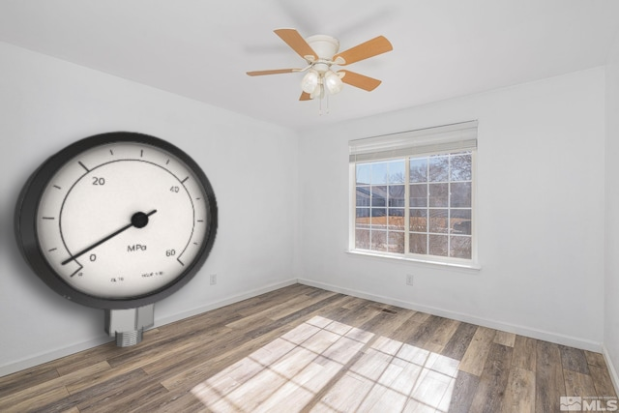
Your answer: 2.5 MPa
